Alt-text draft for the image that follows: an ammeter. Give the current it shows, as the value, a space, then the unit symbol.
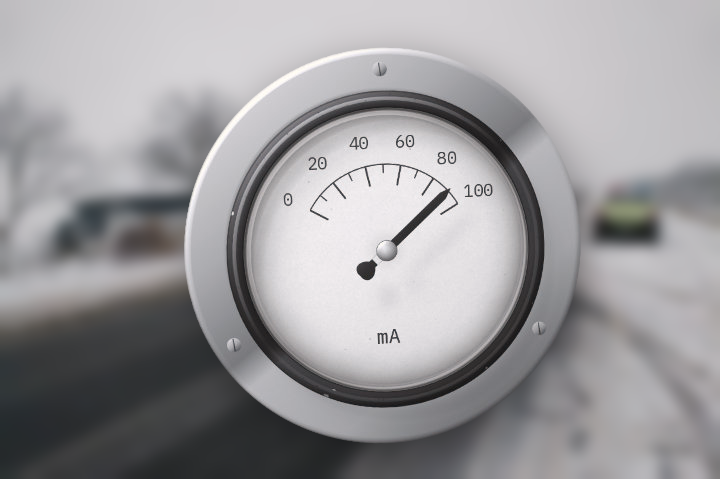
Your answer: 90 mA
